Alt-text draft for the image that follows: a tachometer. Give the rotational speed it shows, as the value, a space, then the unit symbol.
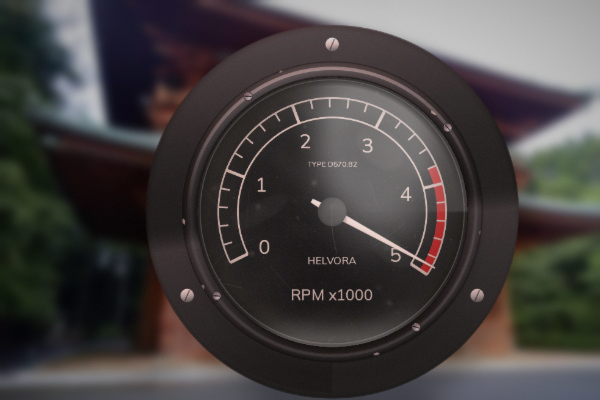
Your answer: 4900 rpm
